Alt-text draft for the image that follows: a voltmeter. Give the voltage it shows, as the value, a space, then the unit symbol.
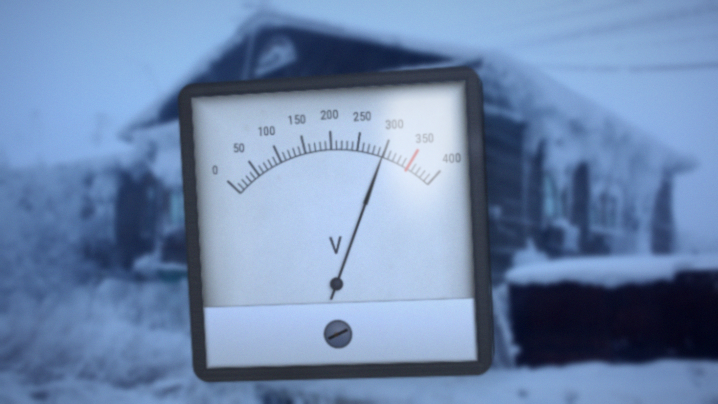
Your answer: 300 V
